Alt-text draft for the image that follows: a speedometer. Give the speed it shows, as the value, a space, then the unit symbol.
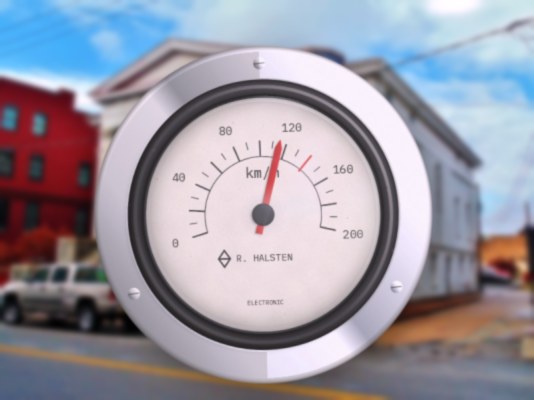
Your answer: 115 km/h
